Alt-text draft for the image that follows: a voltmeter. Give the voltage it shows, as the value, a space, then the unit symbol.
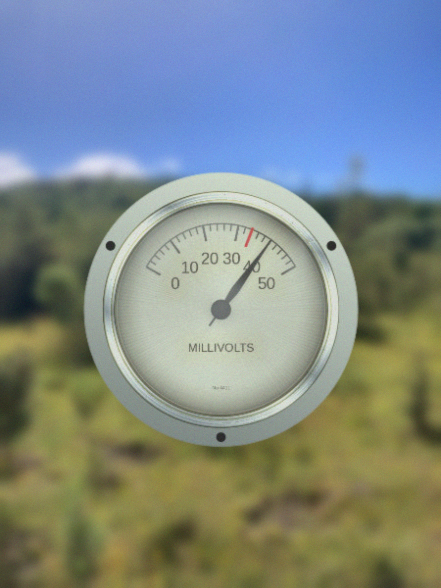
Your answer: 40 mV
